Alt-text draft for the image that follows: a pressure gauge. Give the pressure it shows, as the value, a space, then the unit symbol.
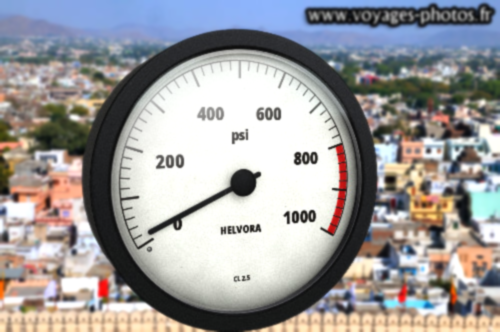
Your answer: 20 psi
